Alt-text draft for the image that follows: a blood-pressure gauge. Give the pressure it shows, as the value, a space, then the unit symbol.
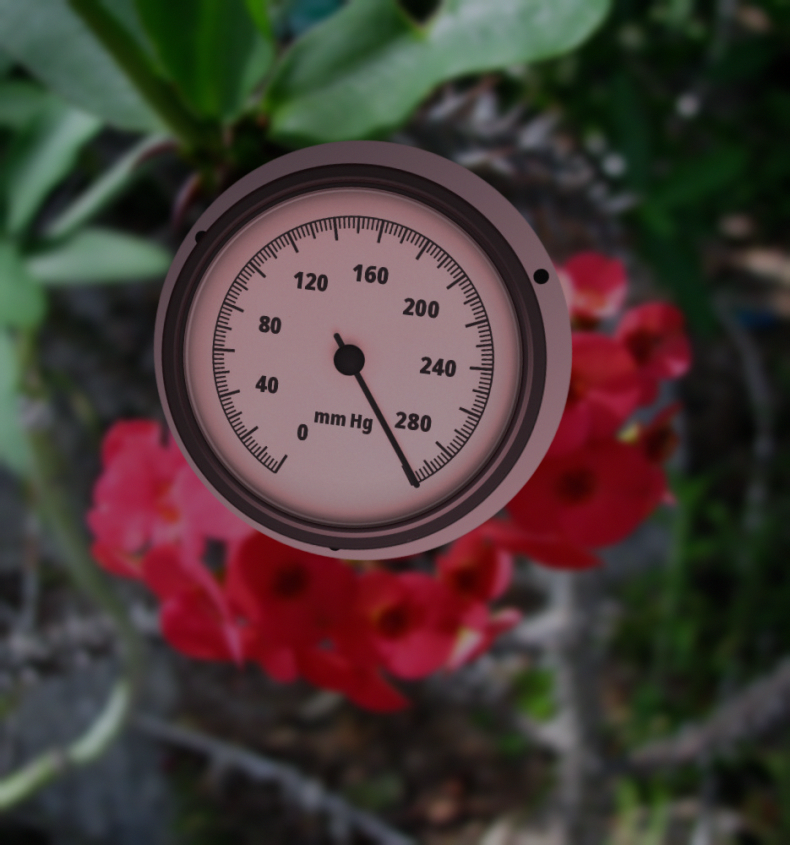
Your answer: 298 mmHg
